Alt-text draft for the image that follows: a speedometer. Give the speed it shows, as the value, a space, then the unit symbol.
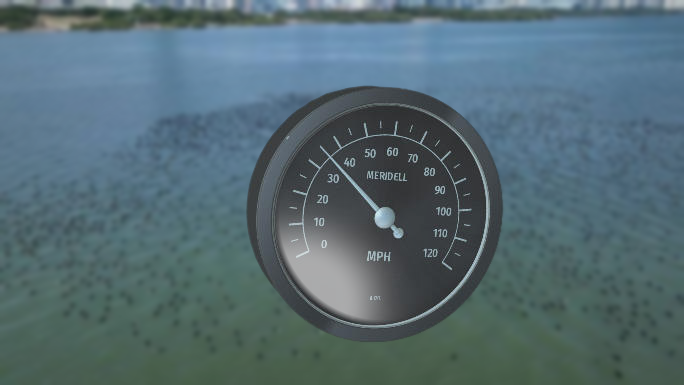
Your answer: 35 mph
